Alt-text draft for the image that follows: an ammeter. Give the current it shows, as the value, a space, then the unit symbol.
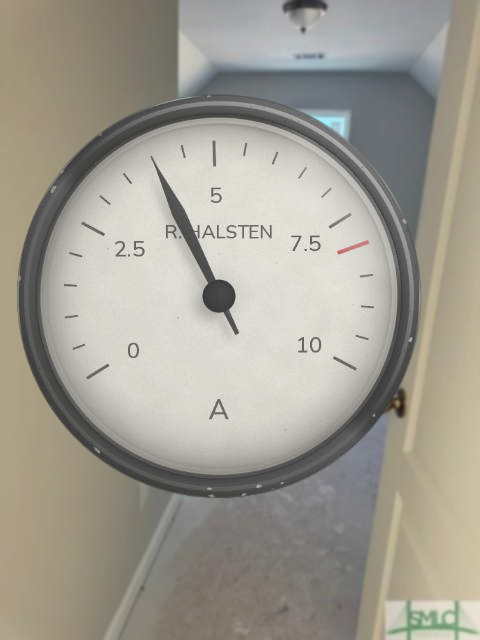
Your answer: 4 A
